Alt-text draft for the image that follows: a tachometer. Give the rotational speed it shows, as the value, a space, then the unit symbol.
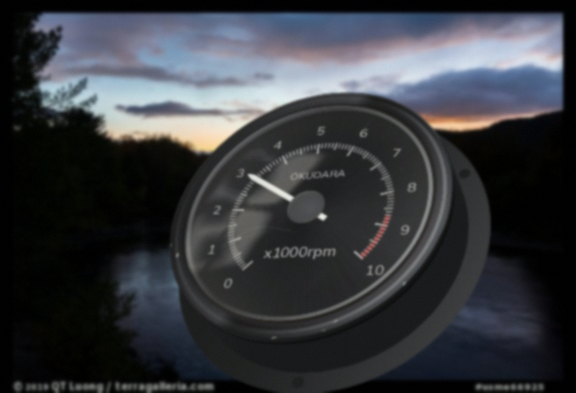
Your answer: 3000 rpm
